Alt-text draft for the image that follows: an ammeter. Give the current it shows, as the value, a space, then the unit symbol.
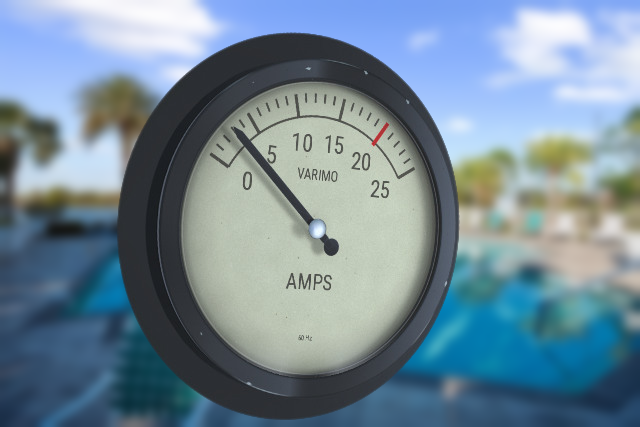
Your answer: 3 A
